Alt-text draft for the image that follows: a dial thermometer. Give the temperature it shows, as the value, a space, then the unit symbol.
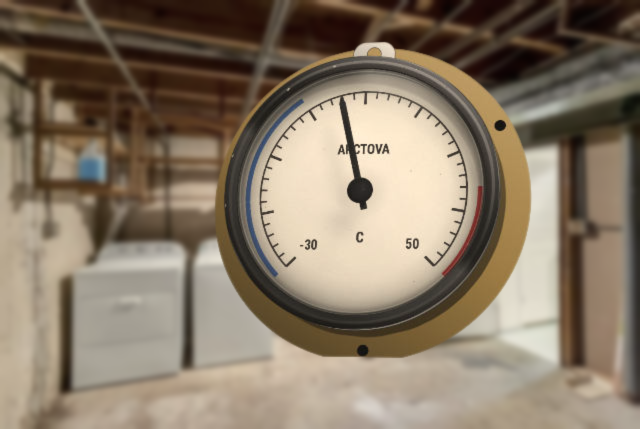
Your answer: 6 °C
